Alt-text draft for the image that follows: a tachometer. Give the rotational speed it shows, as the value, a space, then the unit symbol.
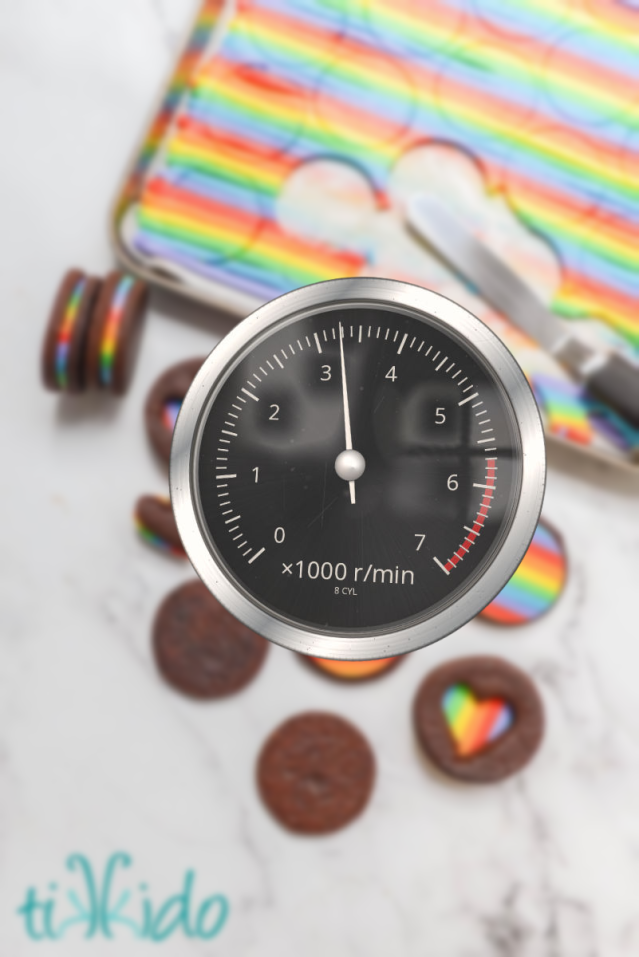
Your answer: 3300 rpm
